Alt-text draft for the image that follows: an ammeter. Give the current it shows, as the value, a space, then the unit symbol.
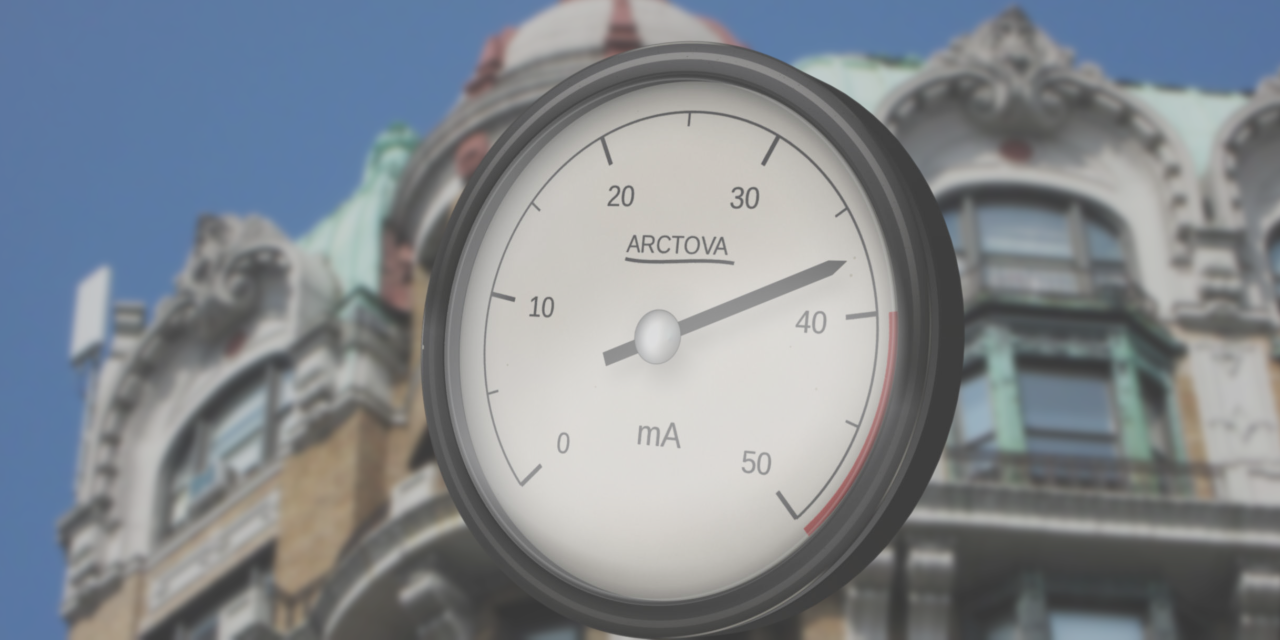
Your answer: 37.5 mA
